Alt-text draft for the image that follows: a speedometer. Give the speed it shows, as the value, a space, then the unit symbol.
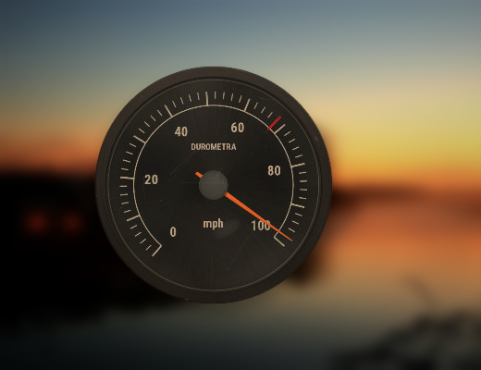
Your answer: 98 mph
